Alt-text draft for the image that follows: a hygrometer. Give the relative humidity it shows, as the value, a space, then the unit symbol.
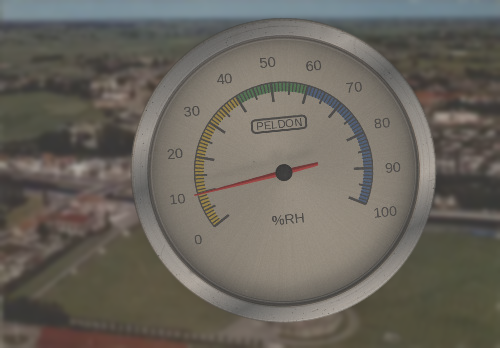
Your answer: 10 %
